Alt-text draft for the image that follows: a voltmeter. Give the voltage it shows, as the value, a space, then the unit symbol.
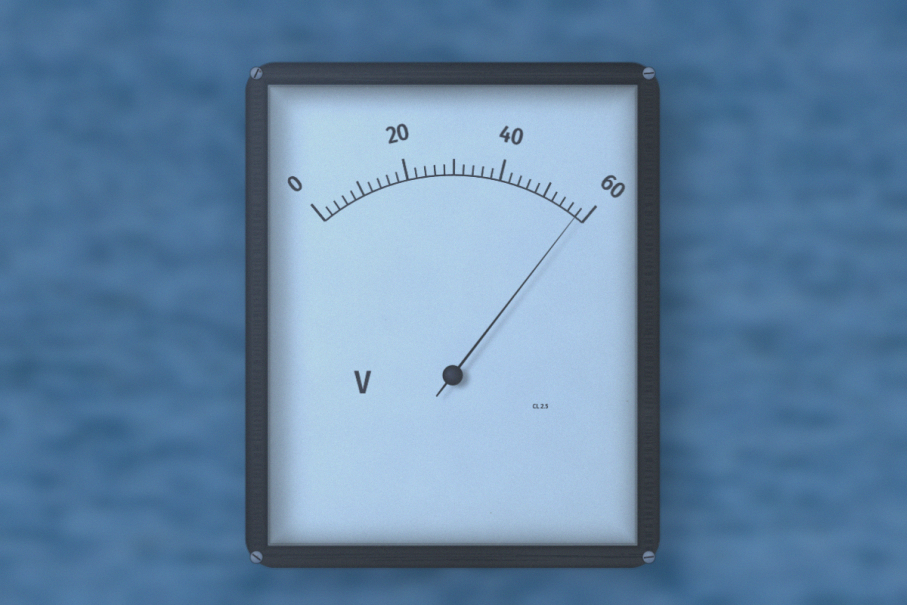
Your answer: 58 V
